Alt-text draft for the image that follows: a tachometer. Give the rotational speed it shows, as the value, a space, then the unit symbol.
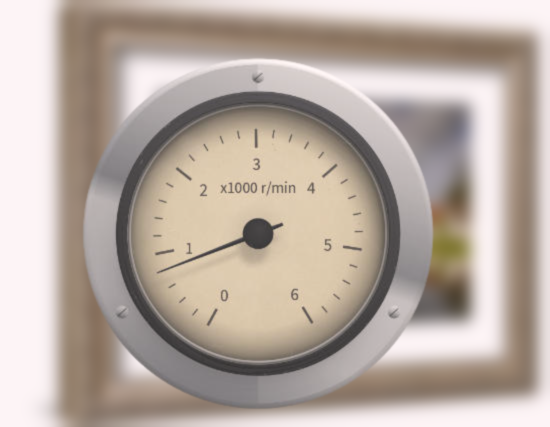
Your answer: 800 rpm
